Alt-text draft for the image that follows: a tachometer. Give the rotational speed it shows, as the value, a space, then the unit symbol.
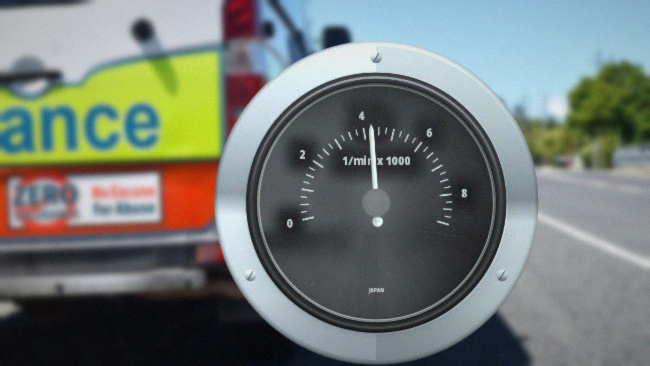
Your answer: 4250 rpm
